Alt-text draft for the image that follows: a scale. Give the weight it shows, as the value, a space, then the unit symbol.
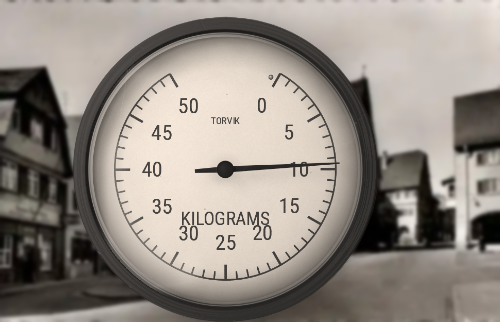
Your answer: 9.5 kg
